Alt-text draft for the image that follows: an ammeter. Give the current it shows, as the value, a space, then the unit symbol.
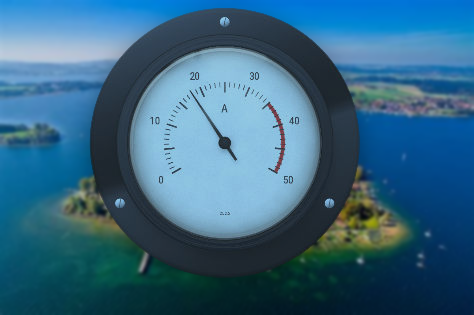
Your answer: 18 A
